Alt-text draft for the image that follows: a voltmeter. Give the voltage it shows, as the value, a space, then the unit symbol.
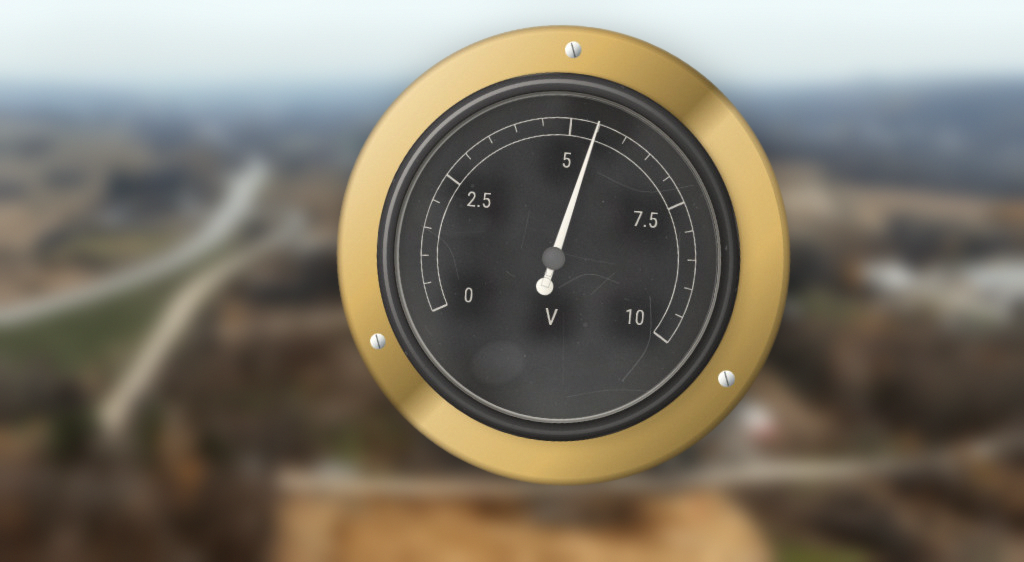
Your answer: 5.5 V
